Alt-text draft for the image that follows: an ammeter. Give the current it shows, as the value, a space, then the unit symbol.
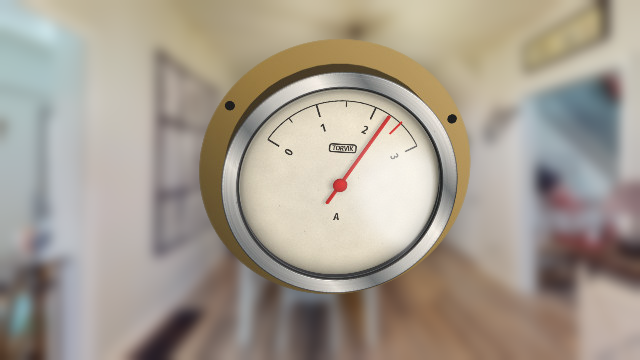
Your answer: 2.25 A
